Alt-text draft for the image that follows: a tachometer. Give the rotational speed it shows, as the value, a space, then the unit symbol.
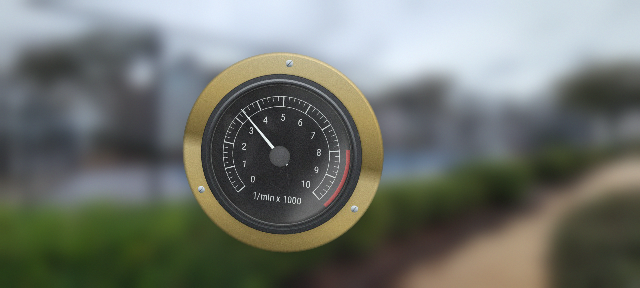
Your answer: 3400 rpm
